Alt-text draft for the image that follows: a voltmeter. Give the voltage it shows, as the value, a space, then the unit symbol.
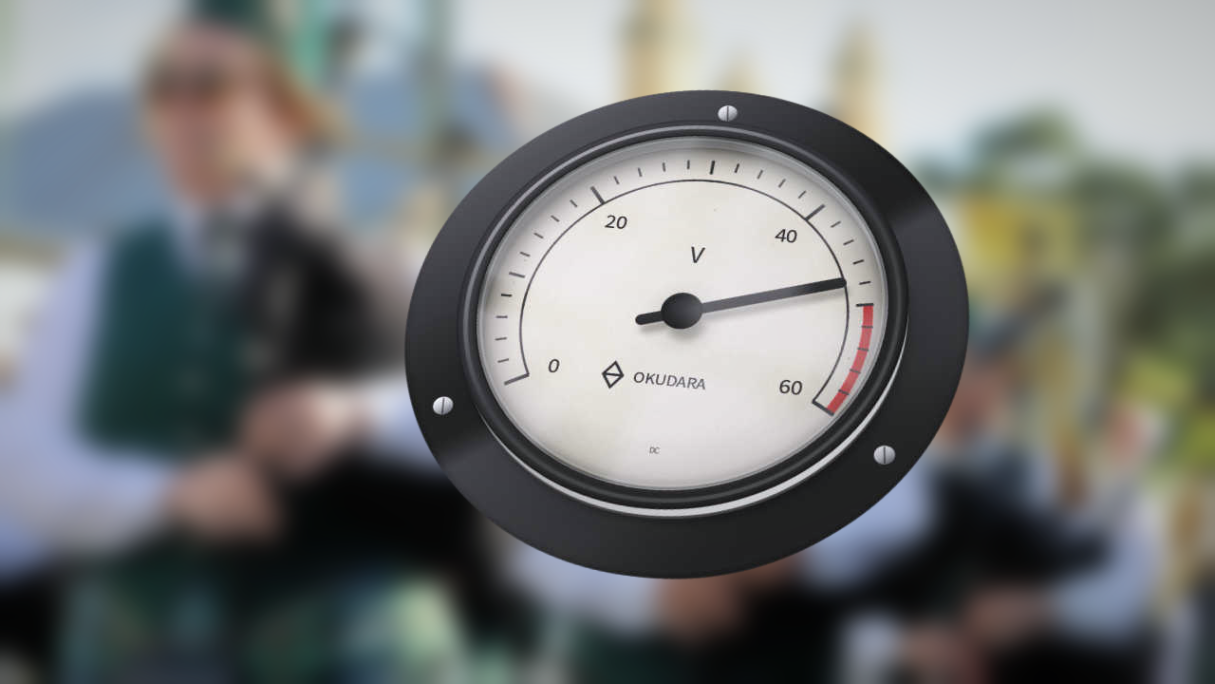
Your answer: 48 V
